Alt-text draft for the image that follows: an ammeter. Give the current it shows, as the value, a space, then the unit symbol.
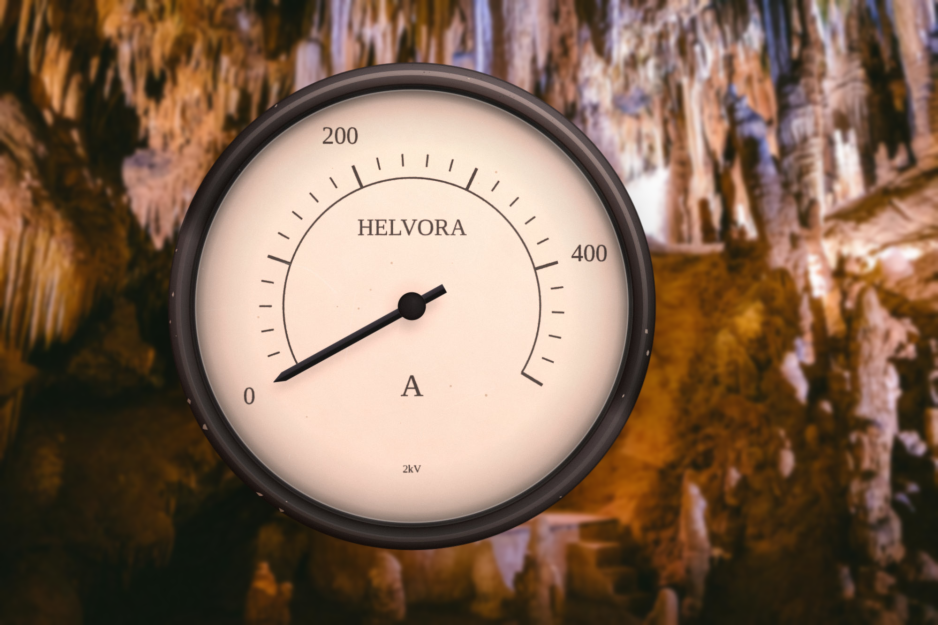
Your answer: 0 A
